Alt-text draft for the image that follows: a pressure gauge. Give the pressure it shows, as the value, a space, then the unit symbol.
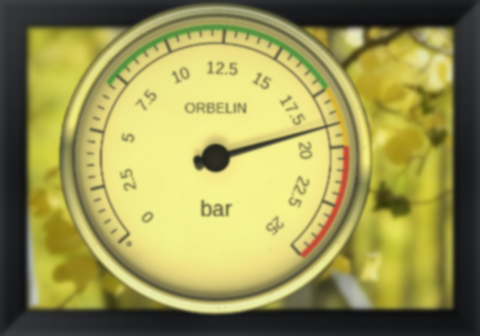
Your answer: 19 bar
